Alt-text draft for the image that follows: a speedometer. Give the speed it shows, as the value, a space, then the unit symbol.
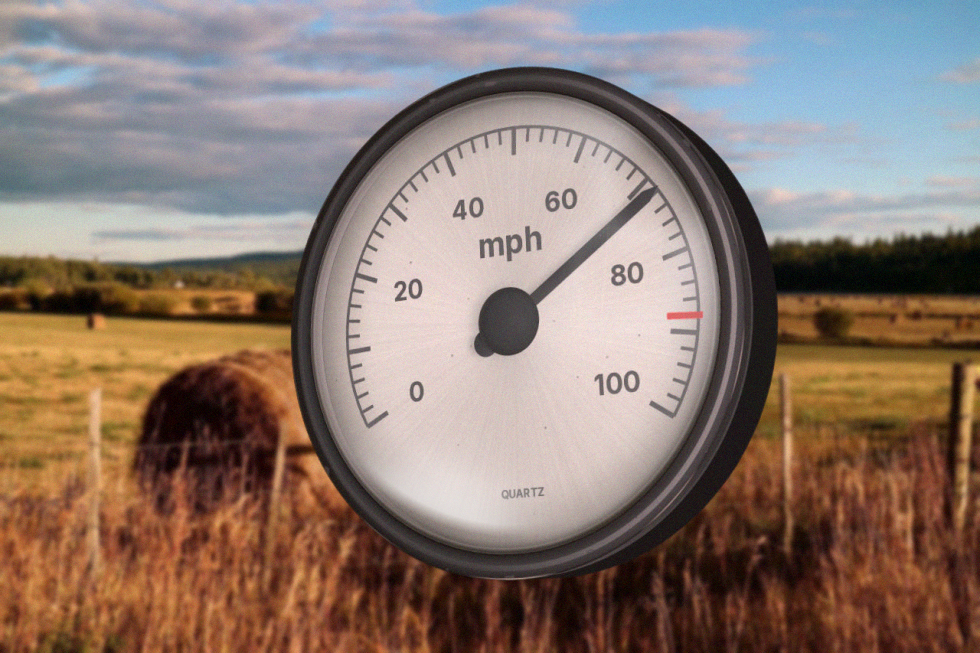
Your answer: 72 mph
